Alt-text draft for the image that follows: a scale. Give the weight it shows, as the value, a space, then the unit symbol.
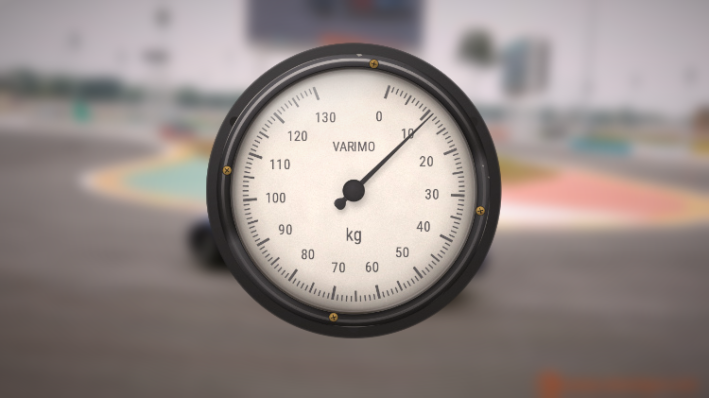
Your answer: 11 kg
